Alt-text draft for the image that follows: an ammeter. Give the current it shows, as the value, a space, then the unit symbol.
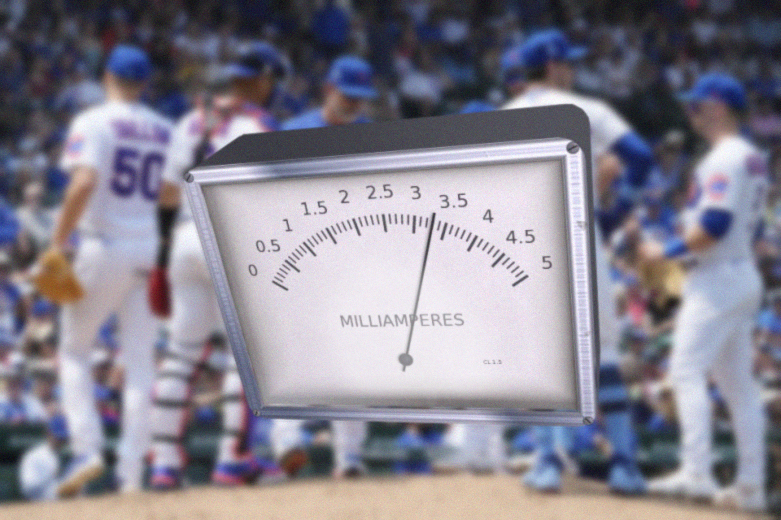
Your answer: 3.3 mA
